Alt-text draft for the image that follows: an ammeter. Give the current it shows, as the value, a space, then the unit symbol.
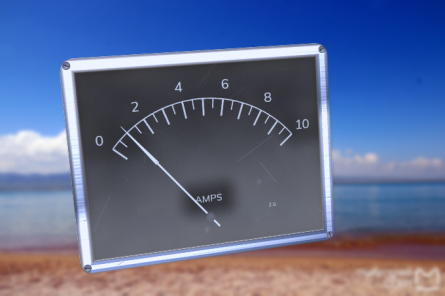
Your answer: 1 A
